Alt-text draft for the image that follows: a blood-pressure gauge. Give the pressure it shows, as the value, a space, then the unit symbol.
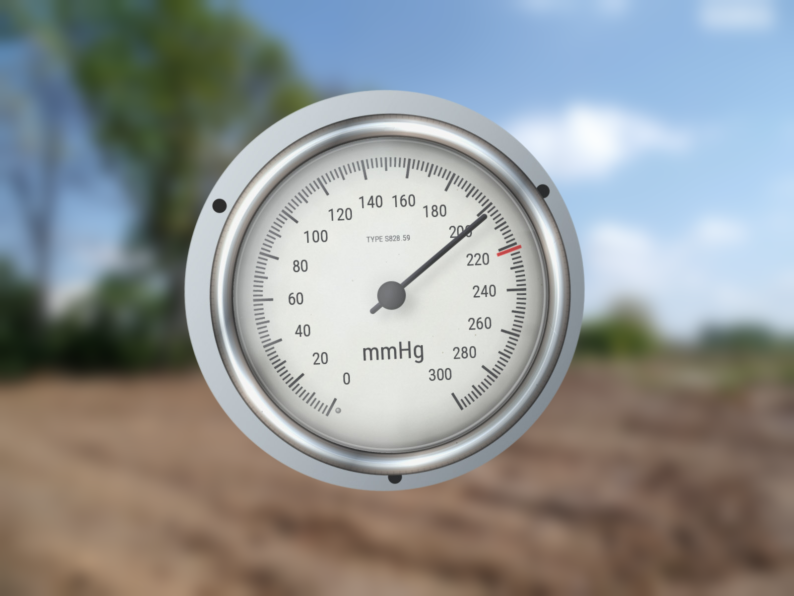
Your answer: 202 mmHg
